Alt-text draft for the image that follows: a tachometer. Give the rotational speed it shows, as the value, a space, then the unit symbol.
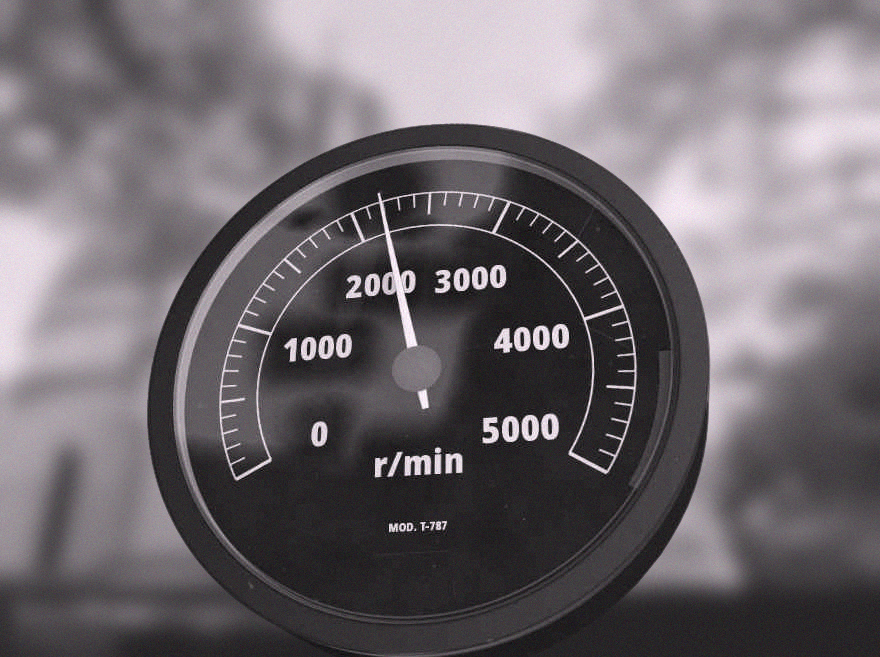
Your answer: 2200 rpm
